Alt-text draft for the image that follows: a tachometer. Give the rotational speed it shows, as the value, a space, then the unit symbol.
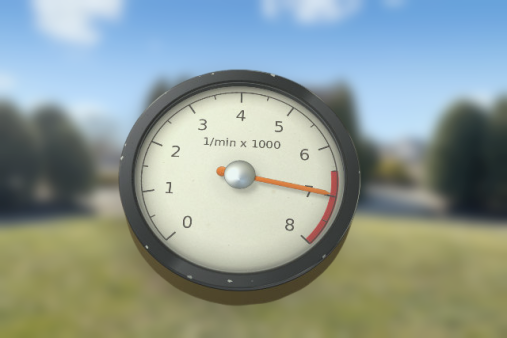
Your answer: 7000 rpm
